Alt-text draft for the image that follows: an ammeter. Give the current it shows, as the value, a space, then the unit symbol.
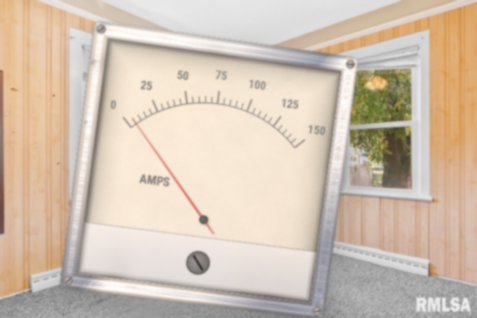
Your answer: 5 A
